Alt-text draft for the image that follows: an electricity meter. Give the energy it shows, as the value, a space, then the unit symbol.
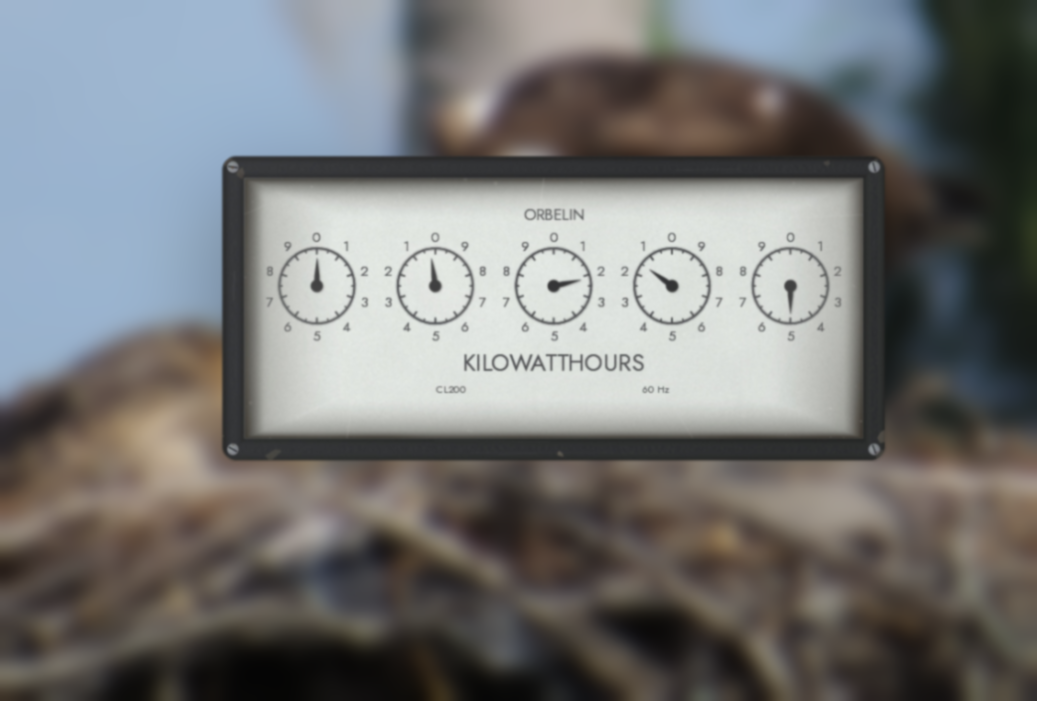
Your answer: 215 kWh
